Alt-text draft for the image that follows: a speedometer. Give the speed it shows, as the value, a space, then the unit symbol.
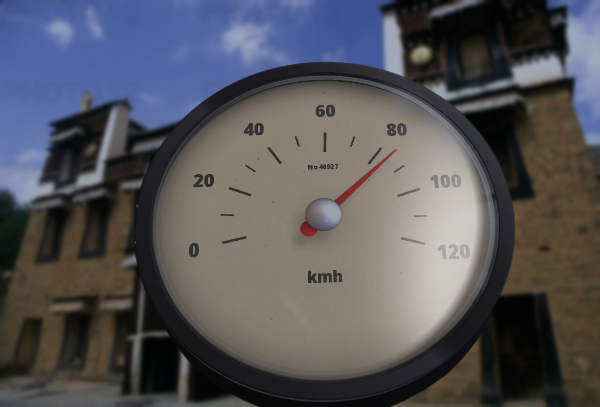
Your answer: 85 km/h
